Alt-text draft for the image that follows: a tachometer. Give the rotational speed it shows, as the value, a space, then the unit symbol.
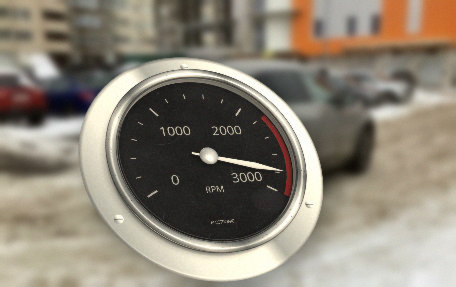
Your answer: 2800 rpm
